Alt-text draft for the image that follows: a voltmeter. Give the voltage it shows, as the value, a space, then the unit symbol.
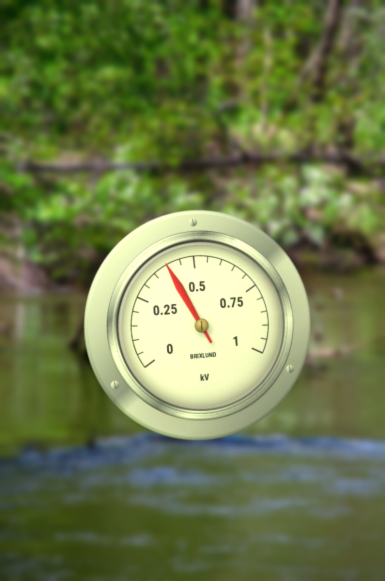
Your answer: 0.4 kV
